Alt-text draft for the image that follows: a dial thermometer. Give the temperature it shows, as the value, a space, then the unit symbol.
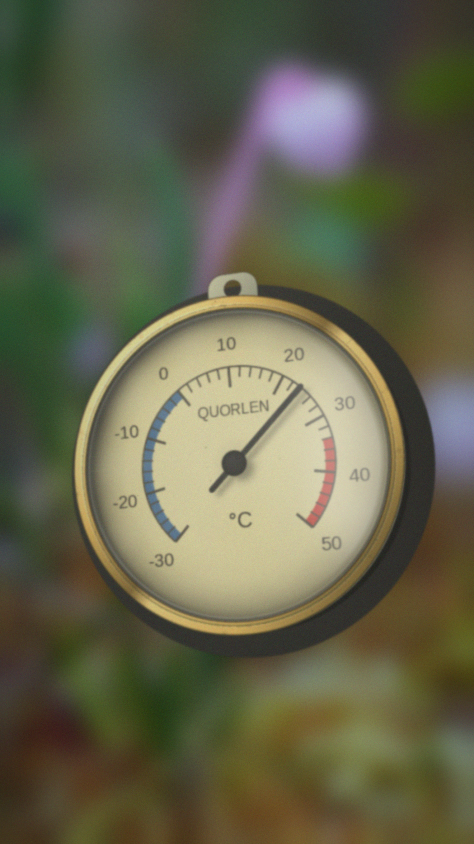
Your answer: 24 °C
